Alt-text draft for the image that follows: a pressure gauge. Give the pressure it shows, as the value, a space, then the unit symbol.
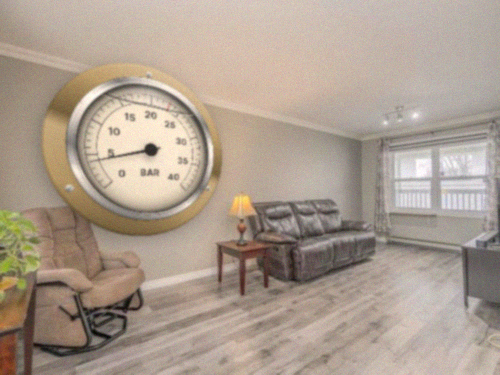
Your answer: 4 bar
